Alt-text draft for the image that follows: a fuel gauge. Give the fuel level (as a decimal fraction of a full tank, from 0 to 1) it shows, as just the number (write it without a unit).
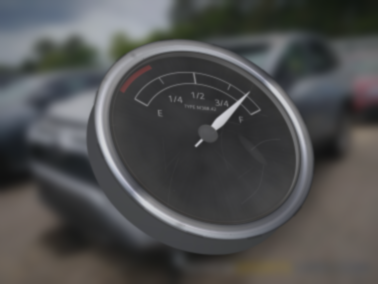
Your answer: 0.875
